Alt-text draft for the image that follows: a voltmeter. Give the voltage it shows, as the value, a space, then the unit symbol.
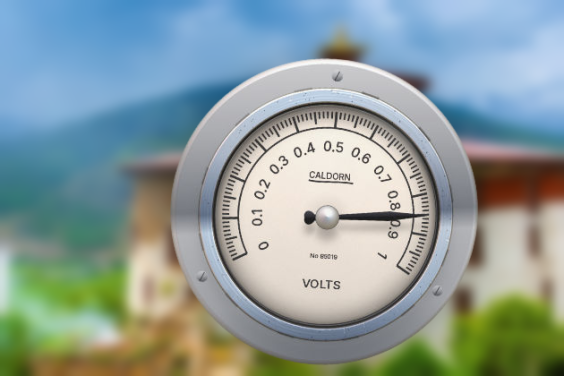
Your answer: 0.85 V
